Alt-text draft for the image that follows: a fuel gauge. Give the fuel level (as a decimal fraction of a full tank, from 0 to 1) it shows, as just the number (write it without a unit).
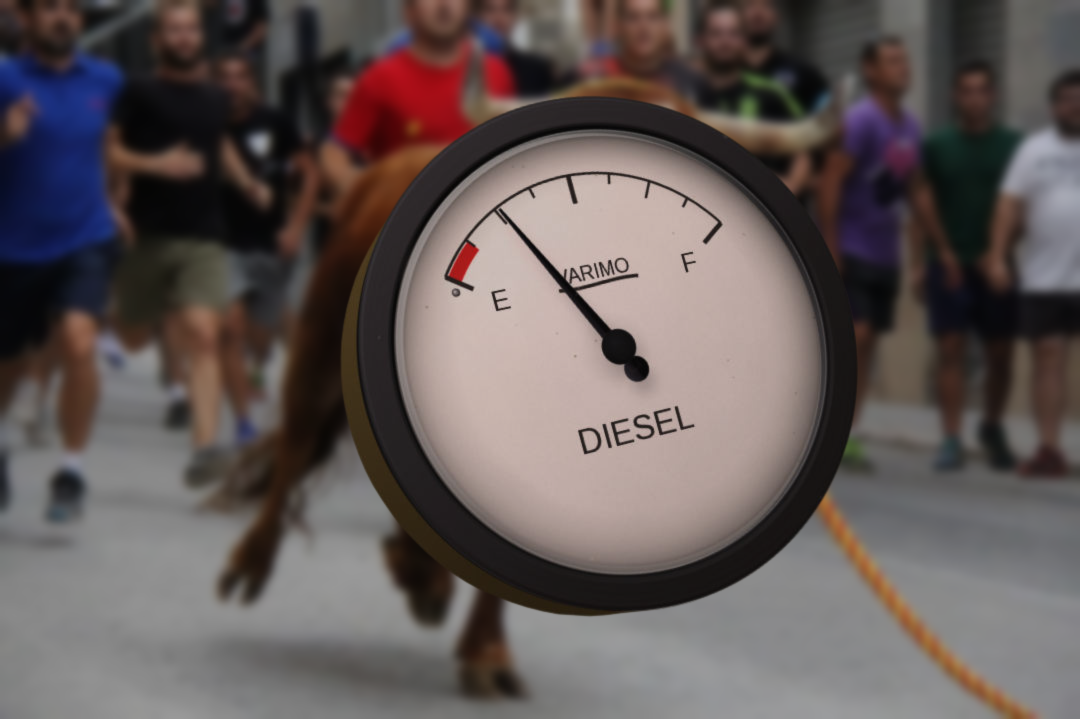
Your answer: 0.25
